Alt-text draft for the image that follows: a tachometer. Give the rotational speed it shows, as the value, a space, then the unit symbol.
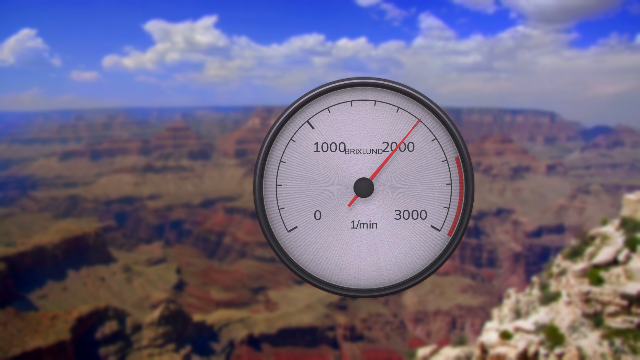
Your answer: 2000 rpm
